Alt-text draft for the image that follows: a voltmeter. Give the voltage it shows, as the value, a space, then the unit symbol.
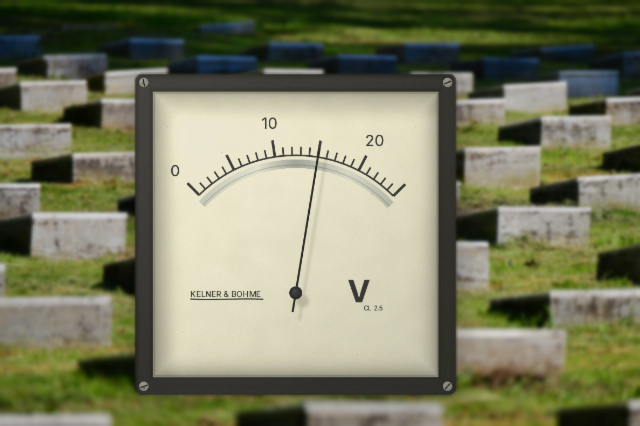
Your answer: 15 V
